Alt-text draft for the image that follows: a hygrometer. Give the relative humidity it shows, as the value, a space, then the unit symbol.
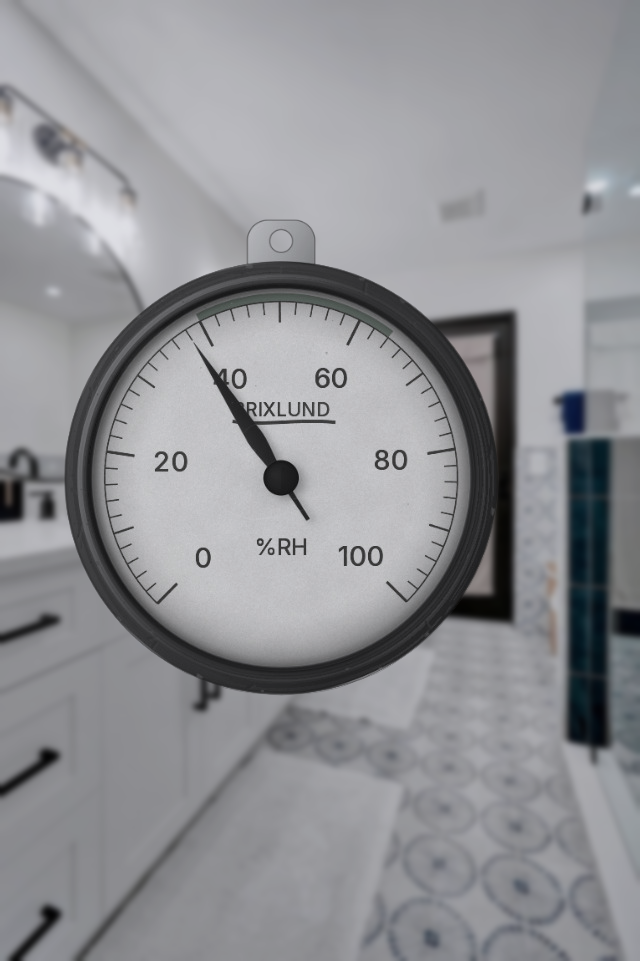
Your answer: 38 %
